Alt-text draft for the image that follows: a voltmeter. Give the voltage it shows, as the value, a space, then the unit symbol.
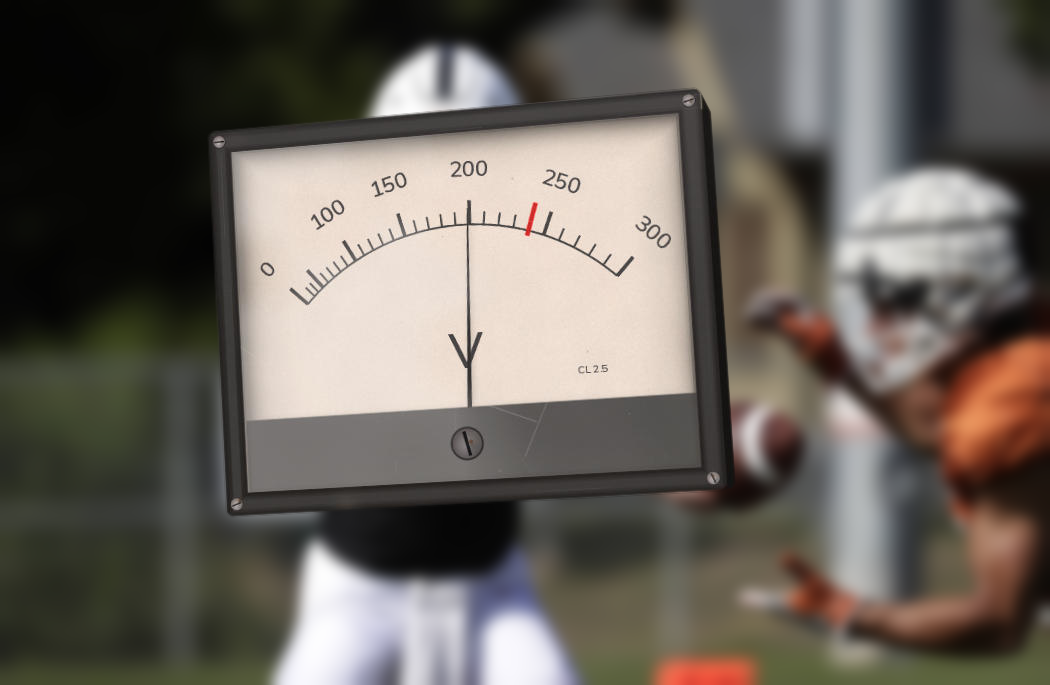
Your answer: 200 V
